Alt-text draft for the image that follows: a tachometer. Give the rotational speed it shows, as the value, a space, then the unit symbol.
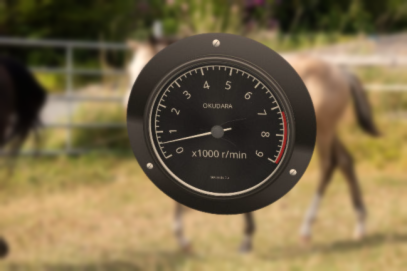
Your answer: 600 rpm
